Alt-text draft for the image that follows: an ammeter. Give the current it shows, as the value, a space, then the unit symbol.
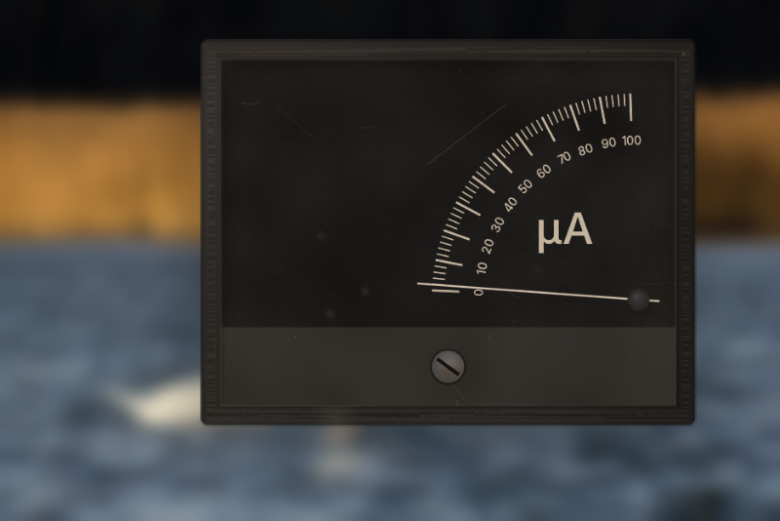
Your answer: 2 µA
